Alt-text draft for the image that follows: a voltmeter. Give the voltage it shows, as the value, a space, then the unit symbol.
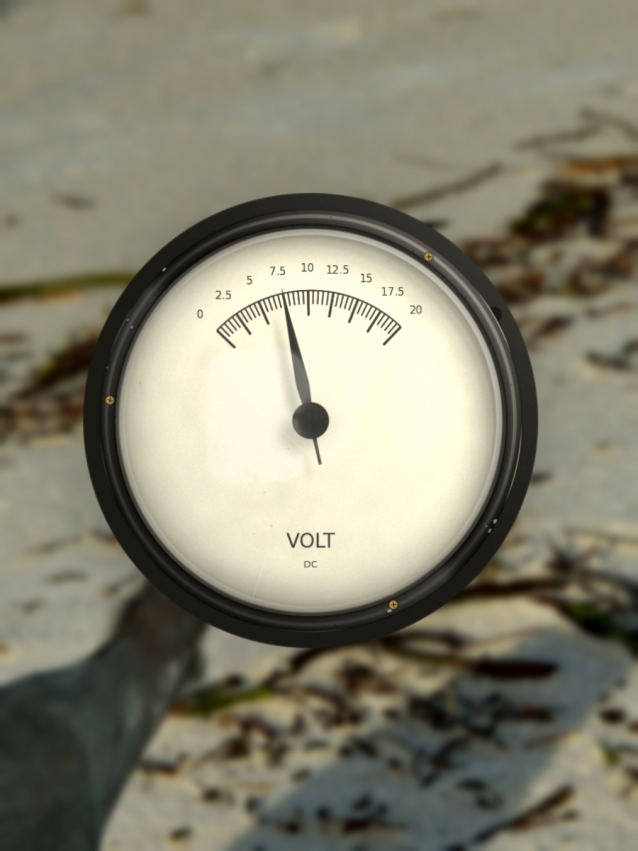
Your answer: 7.5 V
